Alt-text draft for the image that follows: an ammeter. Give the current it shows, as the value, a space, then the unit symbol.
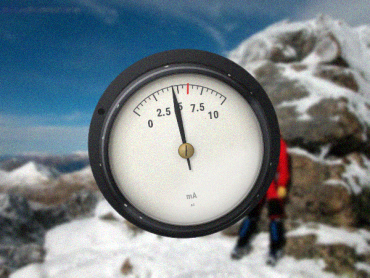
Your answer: 4.5 mA
